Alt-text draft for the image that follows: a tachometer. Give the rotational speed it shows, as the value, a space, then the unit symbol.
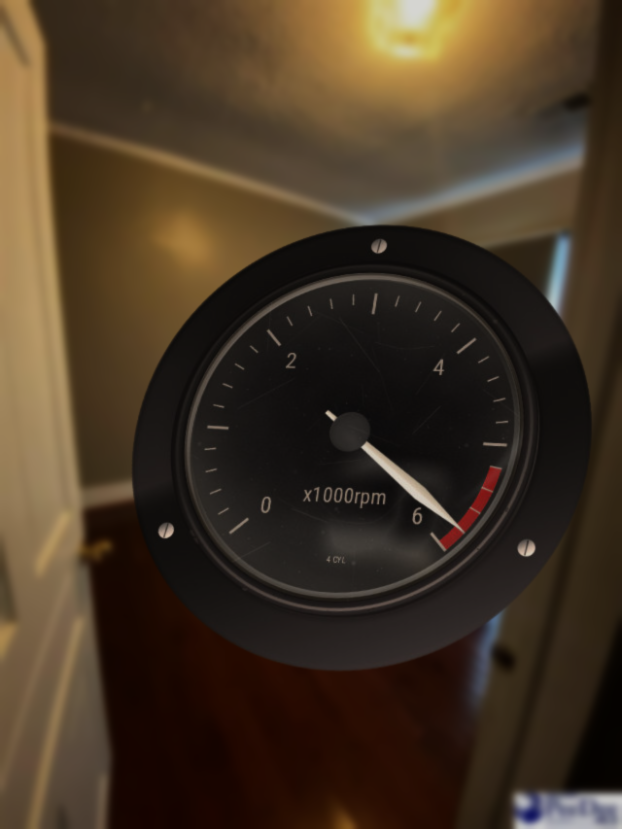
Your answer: 5800 rpm
